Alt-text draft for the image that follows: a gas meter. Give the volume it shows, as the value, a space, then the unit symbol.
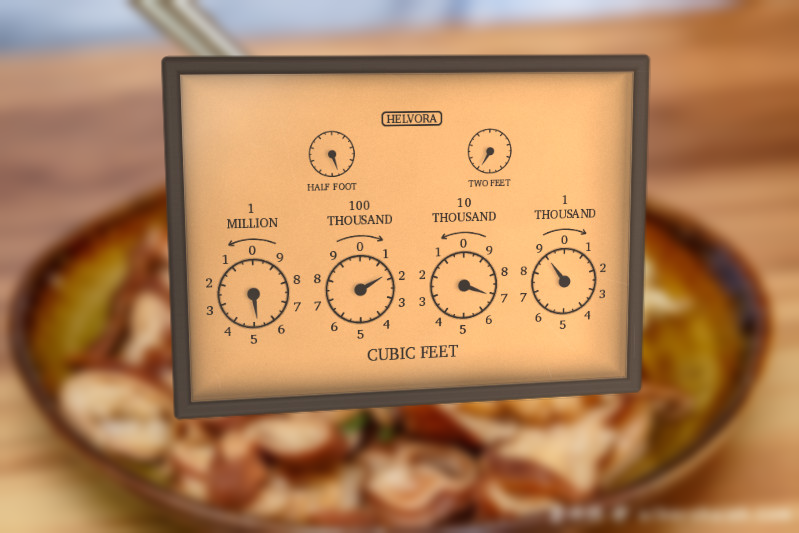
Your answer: 516900 ft³
